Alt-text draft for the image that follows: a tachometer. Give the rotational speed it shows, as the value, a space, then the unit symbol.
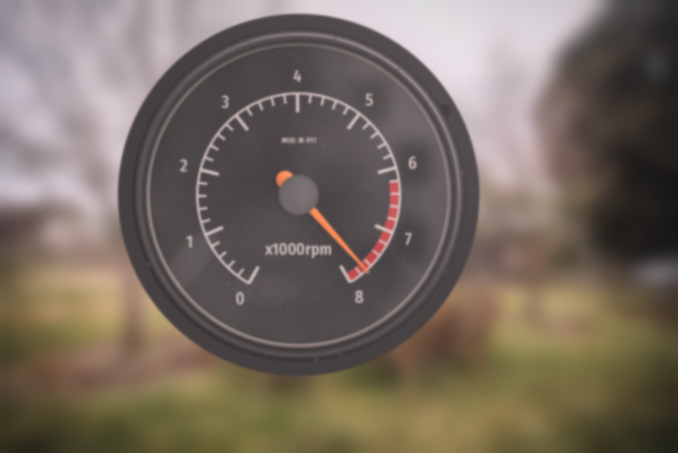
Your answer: 7700 rpm
